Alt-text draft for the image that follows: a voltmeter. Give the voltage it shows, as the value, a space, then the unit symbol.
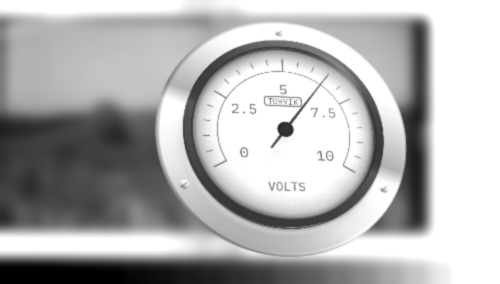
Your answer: 6.5 V
